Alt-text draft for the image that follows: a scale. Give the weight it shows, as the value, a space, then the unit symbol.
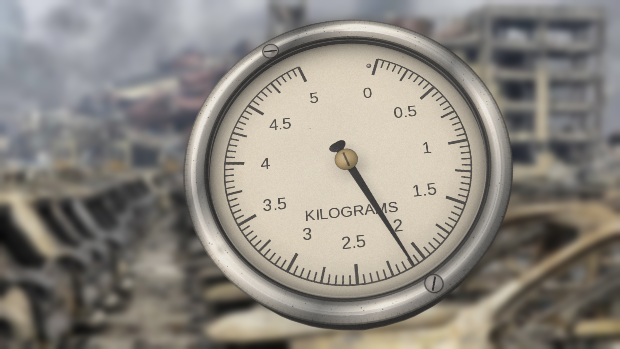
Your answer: 2.1 kg
